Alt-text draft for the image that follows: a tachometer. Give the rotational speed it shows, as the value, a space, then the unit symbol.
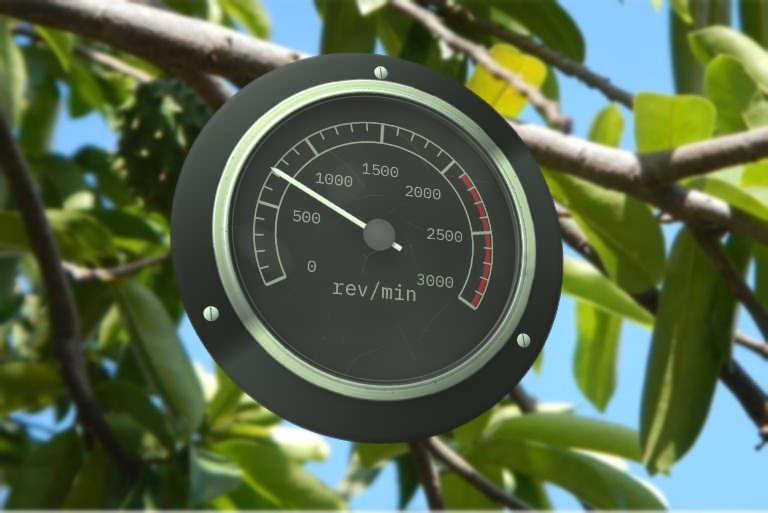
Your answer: 700 rpm
